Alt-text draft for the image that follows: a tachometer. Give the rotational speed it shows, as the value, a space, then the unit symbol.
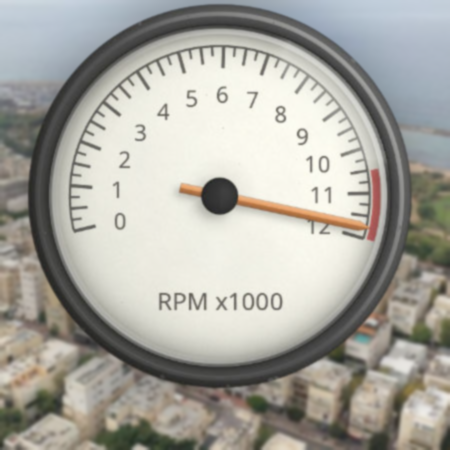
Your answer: 11750 rpm
